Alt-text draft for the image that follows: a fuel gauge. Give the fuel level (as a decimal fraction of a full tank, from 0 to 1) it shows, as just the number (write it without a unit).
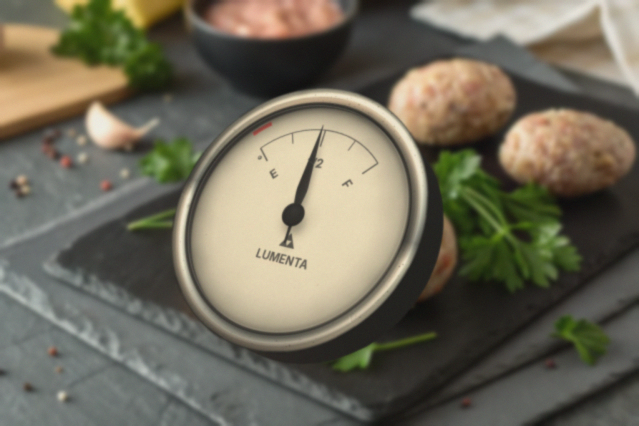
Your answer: 0.5
